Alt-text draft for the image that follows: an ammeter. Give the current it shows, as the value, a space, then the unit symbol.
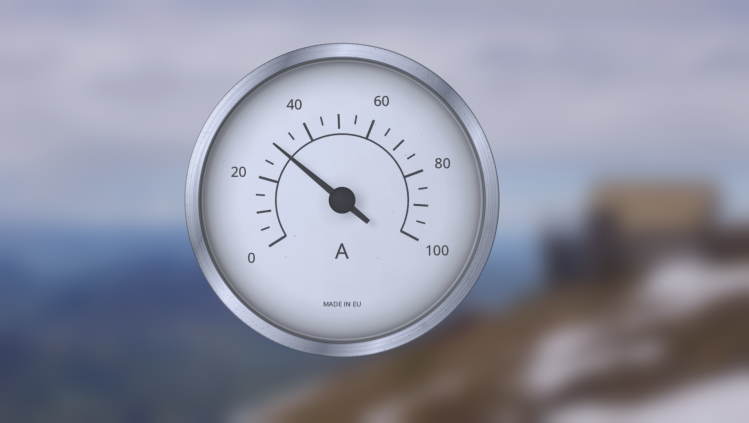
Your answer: 30 A
